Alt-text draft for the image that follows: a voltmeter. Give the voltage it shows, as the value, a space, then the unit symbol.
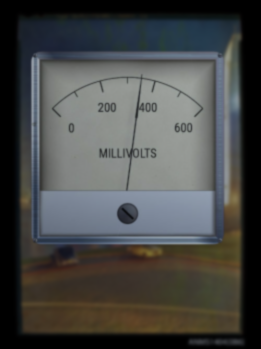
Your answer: 350 mV
